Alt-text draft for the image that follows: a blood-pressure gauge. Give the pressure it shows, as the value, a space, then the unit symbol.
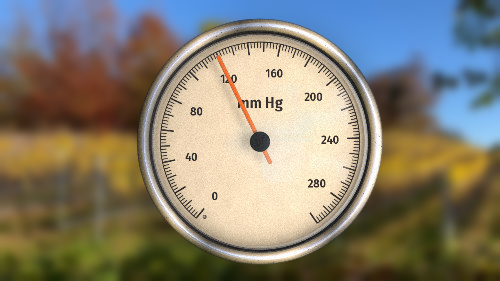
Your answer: 120 mmHg
